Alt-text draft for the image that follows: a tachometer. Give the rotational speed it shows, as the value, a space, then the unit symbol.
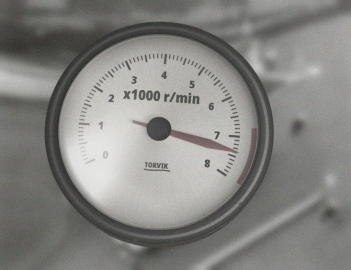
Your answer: 7400 rpm
